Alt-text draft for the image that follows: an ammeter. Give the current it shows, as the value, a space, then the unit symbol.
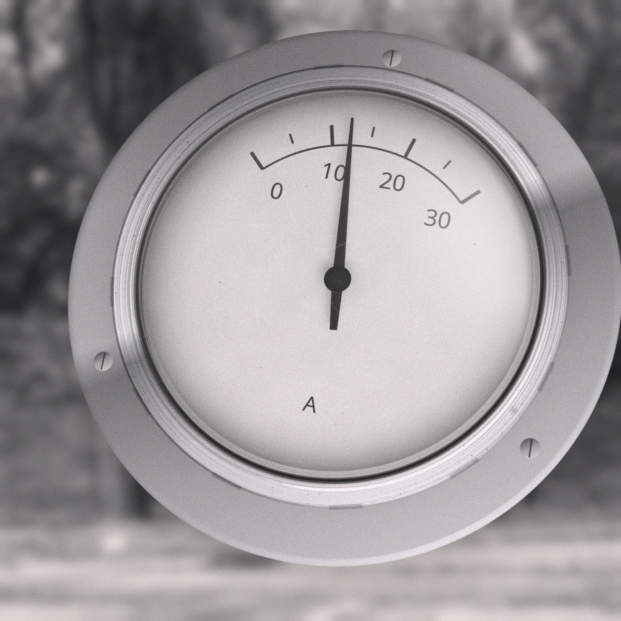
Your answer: 12.5 A
